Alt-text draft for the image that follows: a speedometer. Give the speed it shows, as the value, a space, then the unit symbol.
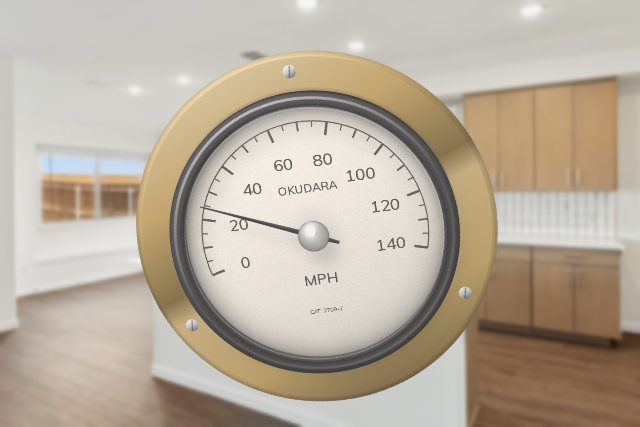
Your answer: 25 mph
